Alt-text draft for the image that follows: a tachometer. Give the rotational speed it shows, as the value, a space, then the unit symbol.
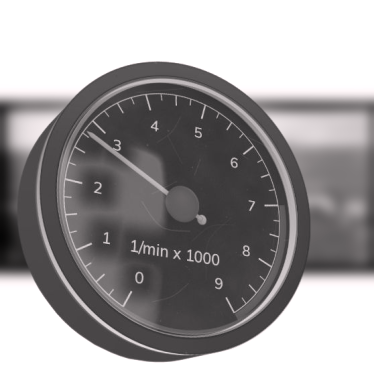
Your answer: 2750 rpm
